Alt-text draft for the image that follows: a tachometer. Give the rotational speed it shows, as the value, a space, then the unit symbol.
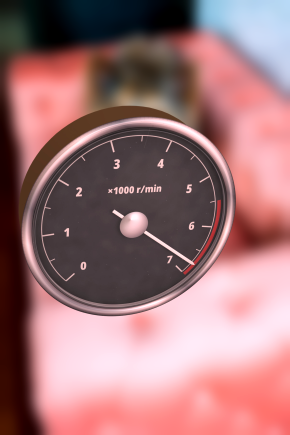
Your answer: 6750 rpm
